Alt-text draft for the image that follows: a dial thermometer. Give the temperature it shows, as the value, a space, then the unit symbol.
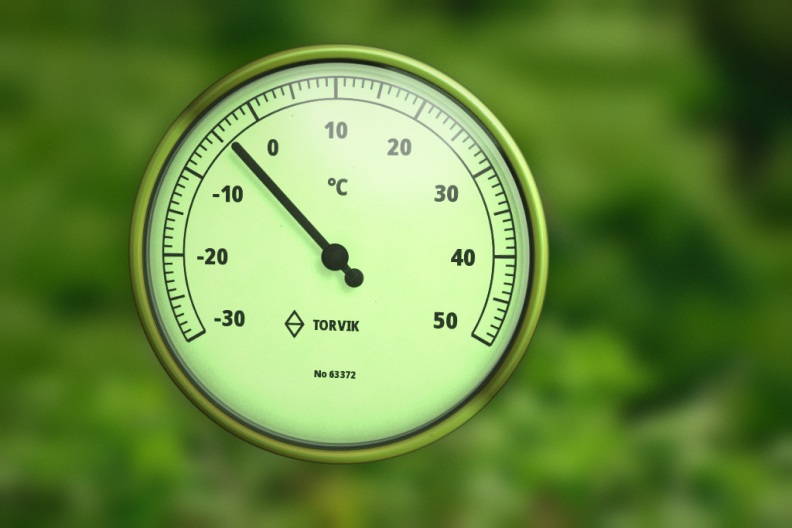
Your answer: -4 °C
